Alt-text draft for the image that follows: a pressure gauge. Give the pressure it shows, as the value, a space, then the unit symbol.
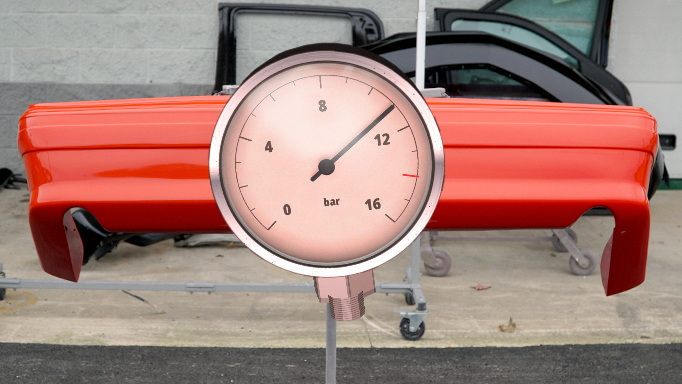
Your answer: 11 bar
